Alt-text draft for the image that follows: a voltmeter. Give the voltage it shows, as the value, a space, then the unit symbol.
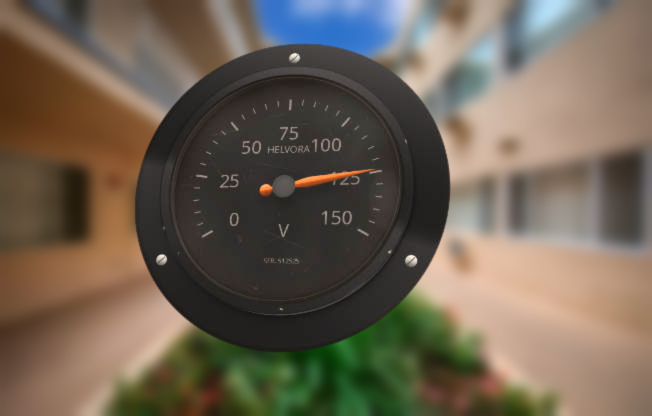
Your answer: 125 V
